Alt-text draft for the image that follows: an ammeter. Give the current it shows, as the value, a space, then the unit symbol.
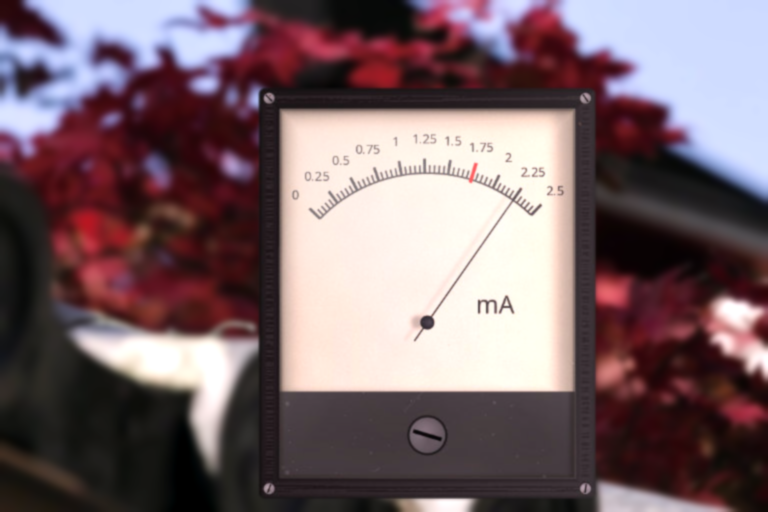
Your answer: 2.25 mA
